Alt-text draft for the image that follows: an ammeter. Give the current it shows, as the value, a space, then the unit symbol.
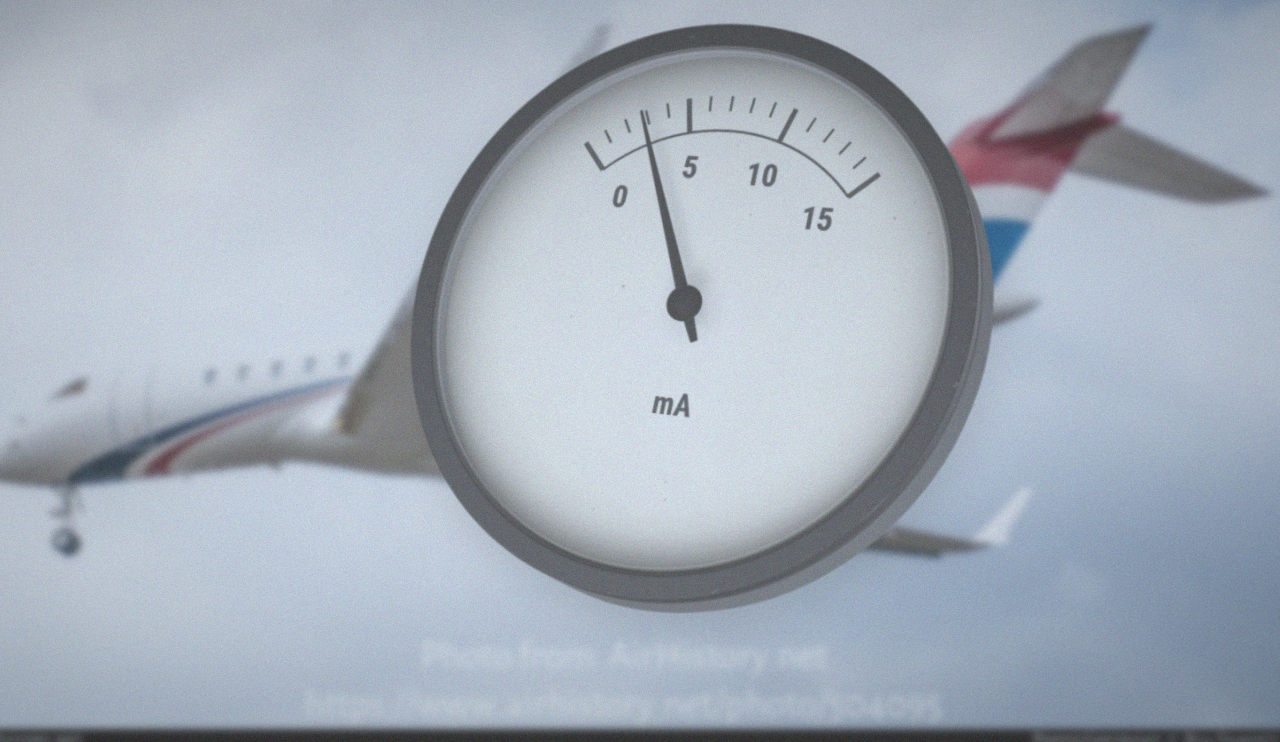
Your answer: 3 mA
